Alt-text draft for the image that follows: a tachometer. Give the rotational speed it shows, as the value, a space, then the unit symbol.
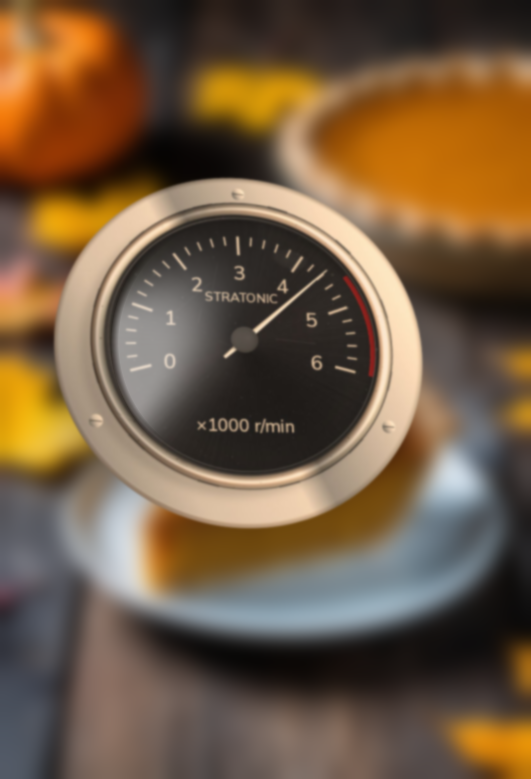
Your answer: 4400 rpm
